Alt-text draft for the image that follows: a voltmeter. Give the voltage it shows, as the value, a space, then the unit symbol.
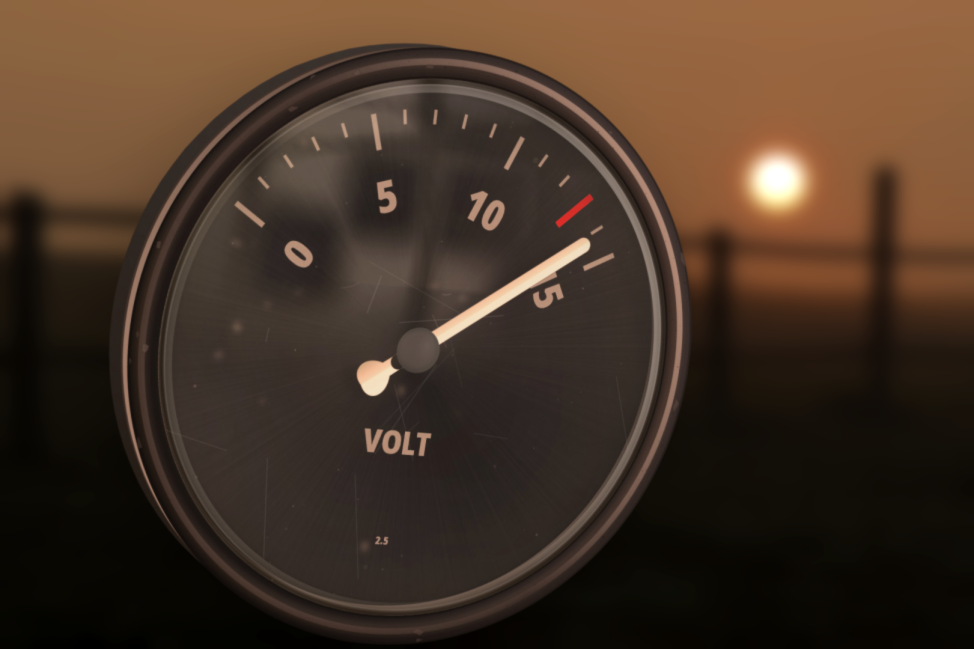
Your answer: 14 V
